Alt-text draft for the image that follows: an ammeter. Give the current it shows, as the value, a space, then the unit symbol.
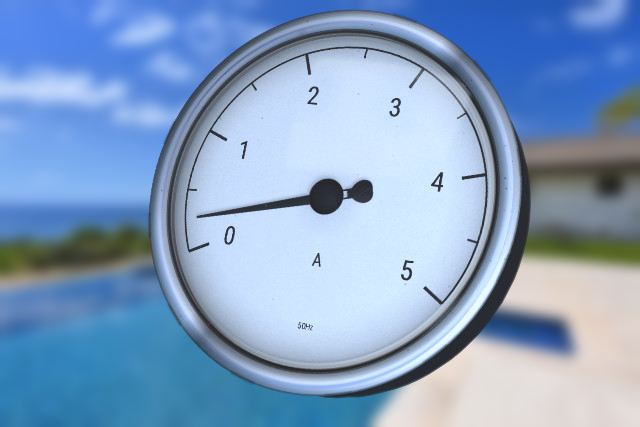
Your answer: 0.25 A
